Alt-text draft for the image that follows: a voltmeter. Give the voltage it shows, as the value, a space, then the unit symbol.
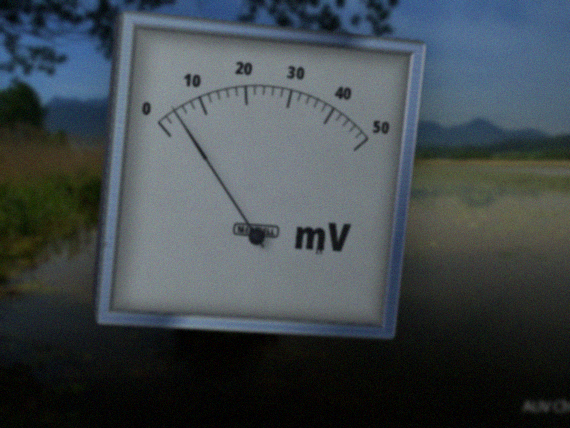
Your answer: 4 mV
